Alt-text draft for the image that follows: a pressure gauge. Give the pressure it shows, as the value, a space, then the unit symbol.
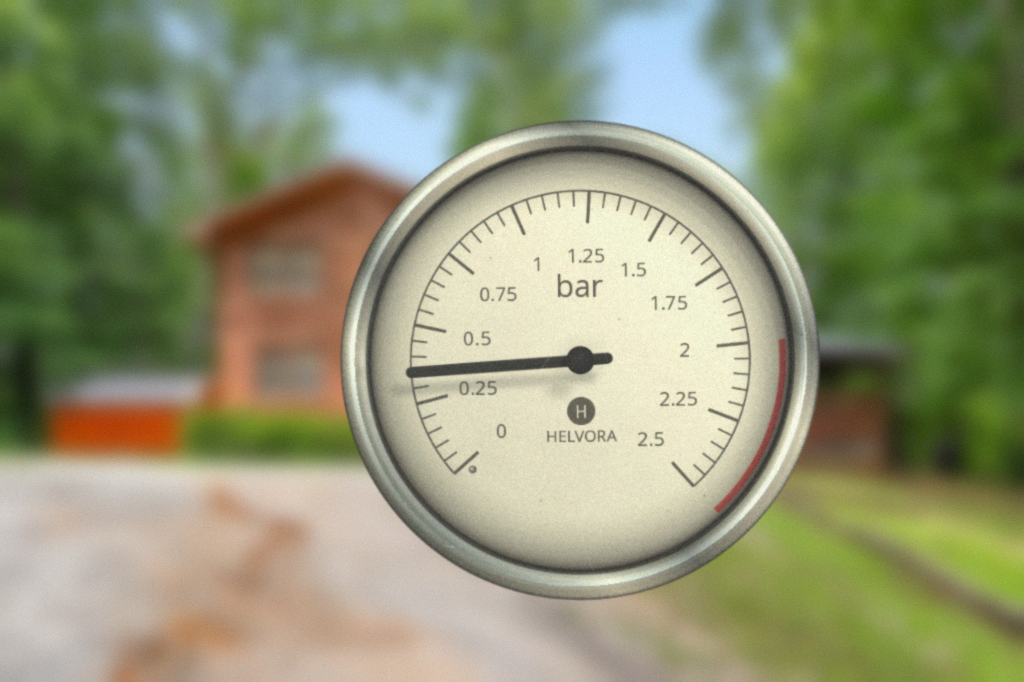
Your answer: 0.35 bar
